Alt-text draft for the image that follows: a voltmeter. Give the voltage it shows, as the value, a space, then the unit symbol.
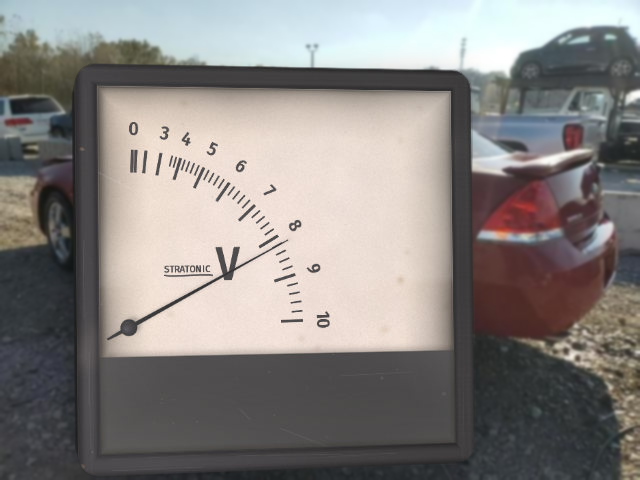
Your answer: 8.2 V
